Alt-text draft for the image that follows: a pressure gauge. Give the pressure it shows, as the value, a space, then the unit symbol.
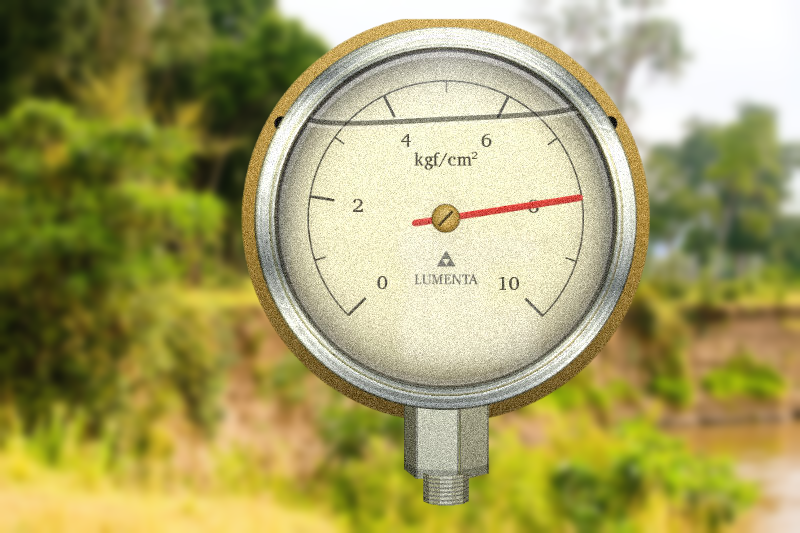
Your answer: 8 kg/cm²
